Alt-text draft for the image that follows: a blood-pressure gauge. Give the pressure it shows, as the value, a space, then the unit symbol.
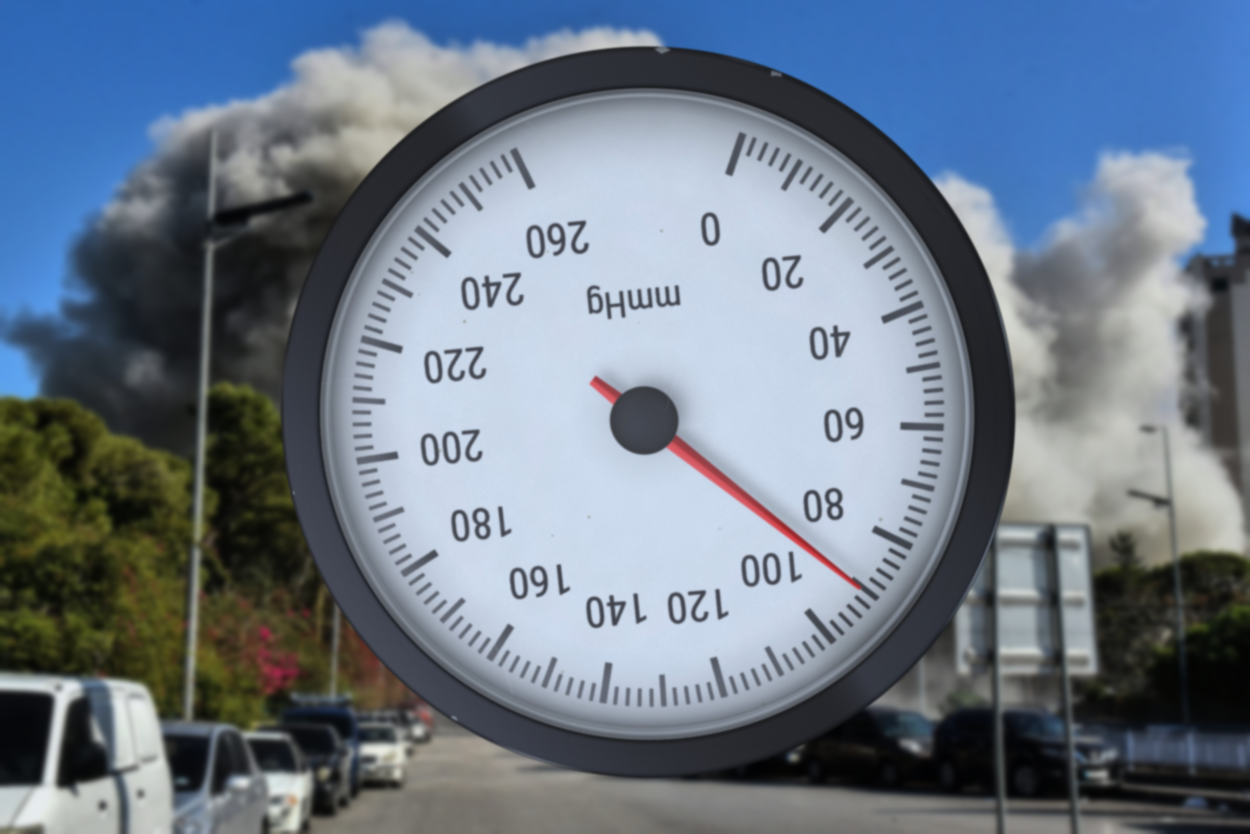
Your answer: 90 mmHg
